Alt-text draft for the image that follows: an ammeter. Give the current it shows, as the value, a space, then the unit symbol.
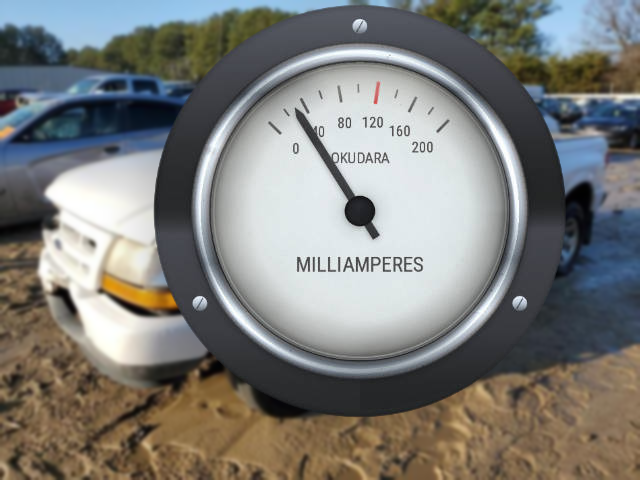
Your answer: 30 mA
